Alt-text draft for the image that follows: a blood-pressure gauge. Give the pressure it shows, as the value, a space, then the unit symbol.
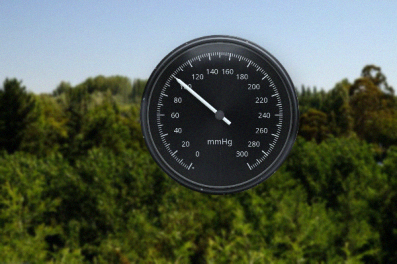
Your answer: 100 mmHg
